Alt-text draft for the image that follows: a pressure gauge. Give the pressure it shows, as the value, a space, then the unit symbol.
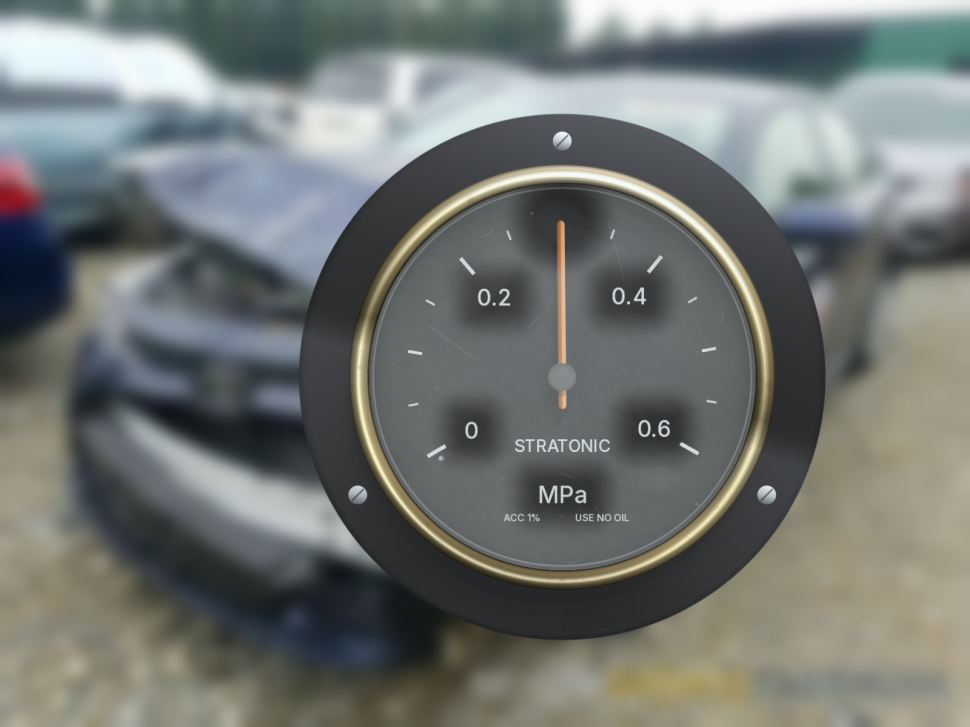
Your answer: 0.3 MPa
